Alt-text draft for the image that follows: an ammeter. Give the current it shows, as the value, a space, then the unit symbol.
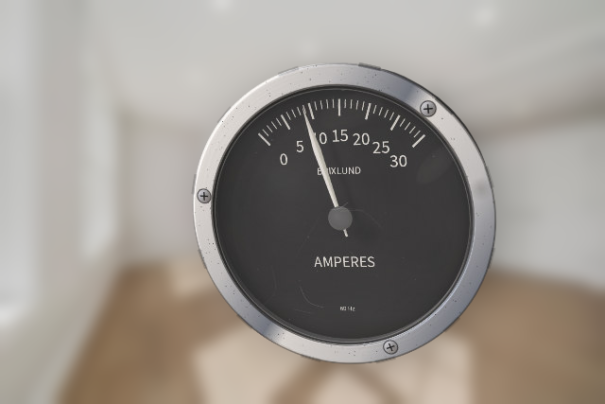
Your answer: 9 A
